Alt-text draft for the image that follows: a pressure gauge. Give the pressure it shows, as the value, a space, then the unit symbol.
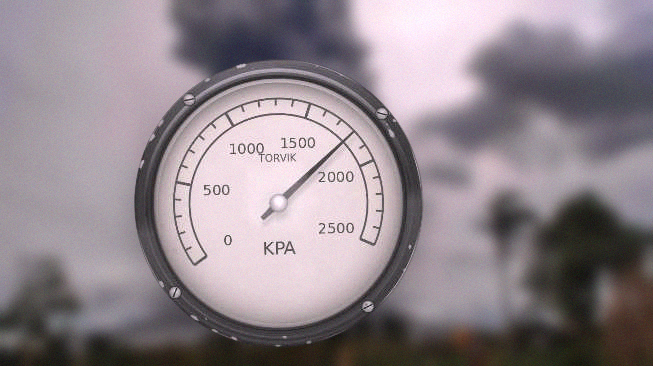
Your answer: 1800 kPa
